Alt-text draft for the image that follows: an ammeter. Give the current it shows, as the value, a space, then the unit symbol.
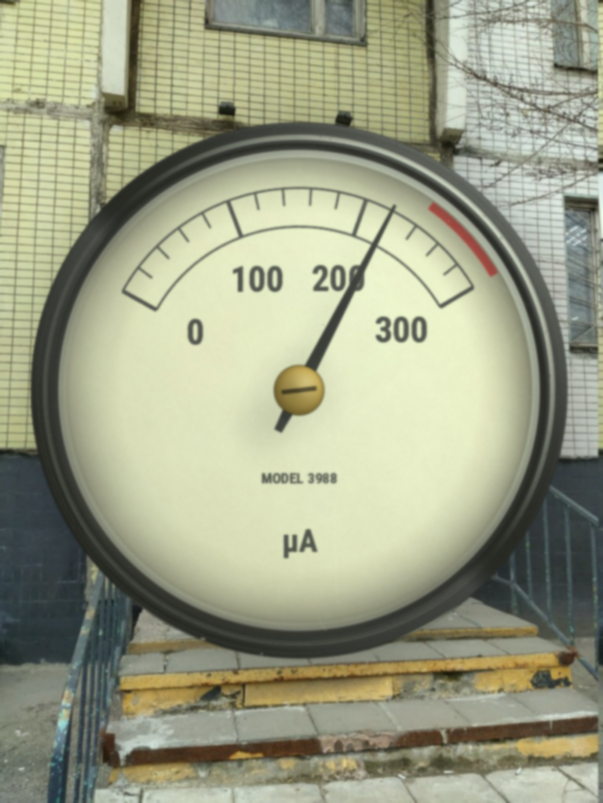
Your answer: 220 µA
